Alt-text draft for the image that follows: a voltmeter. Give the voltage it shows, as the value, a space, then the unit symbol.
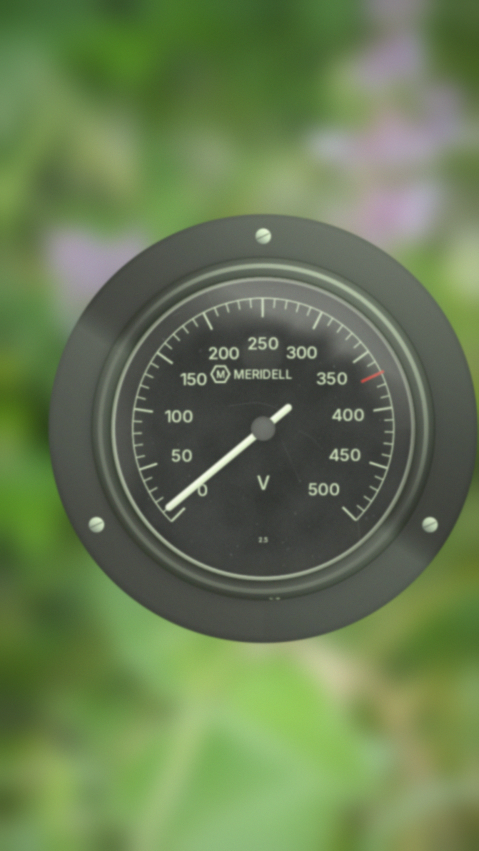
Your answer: 10 V
